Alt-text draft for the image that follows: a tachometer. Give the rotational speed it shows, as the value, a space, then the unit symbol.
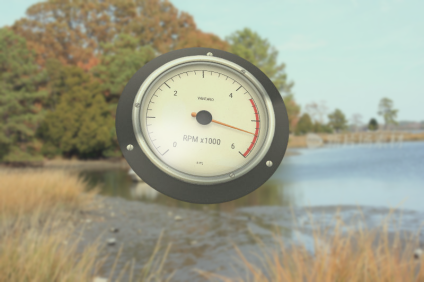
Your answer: 5400 rpm
